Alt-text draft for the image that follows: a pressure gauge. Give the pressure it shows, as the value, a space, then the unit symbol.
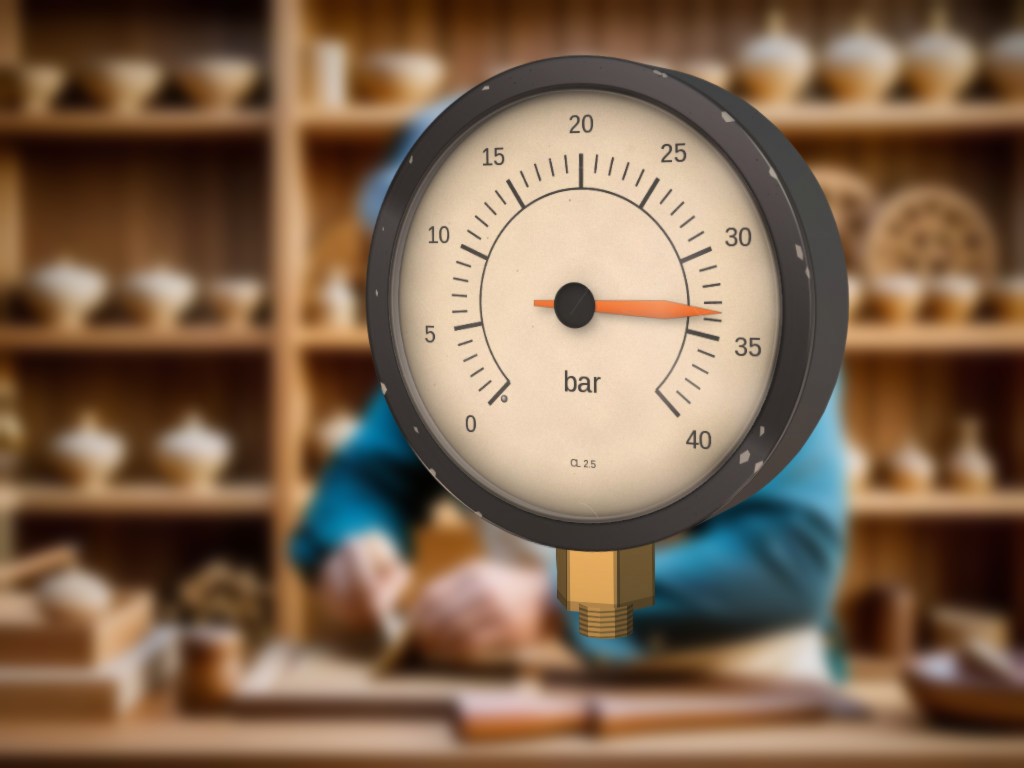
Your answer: 33.5 bar
